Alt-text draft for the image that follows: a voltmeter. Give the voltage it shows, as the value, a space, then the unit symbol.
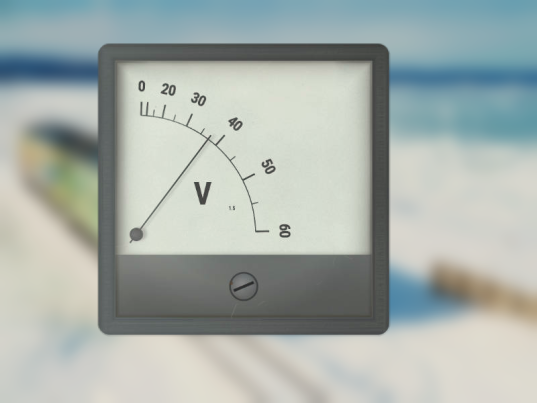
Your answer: 37.5 V
